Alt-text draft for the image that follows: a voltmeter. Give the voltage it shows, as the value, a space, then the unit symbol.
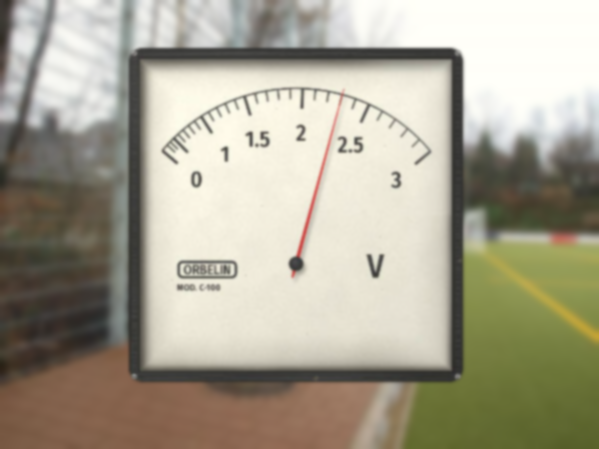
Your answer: 2.3 V
